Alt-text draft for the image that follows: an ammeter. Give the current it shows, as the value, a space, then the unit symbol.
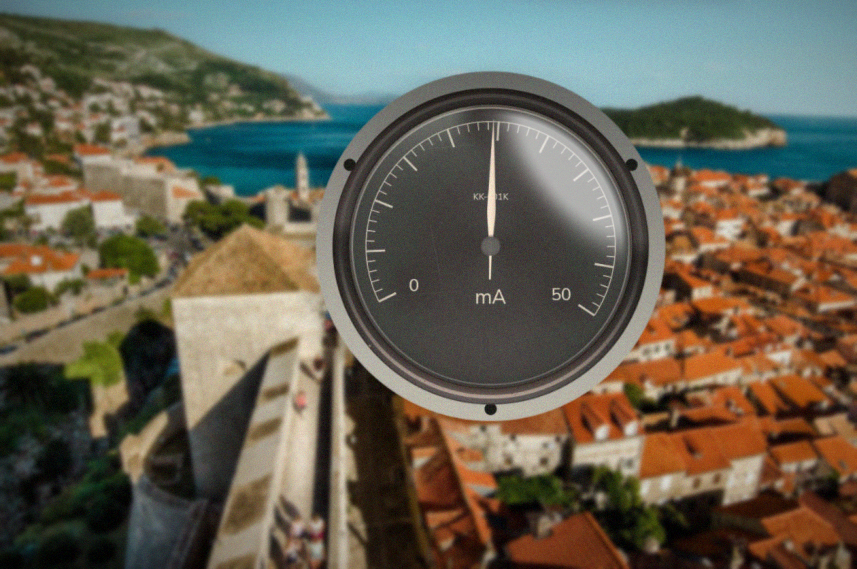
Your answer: 24.5 mA
